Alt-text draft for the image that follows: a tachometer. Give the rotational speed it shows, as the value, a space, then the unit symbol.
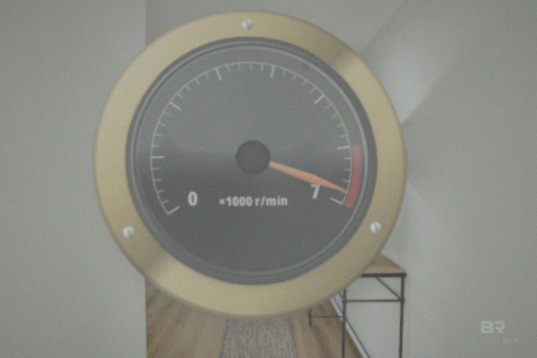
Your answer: 6800 rpm
